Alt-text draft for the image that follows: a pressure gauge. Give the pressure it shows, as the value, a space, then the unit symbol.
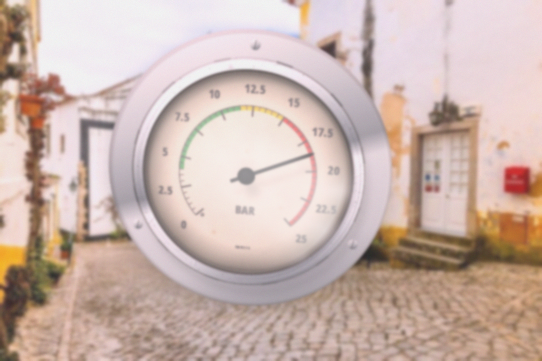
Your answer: 18.5 bar
